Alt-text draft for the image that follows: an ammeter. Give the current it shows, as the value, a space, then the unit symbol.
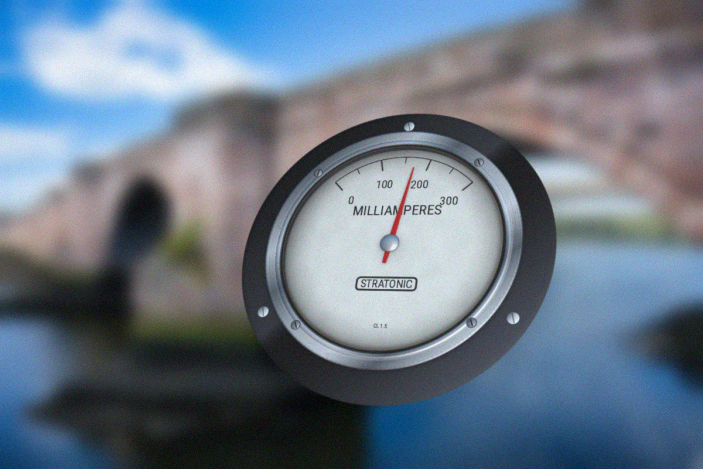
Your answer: 175 mA
